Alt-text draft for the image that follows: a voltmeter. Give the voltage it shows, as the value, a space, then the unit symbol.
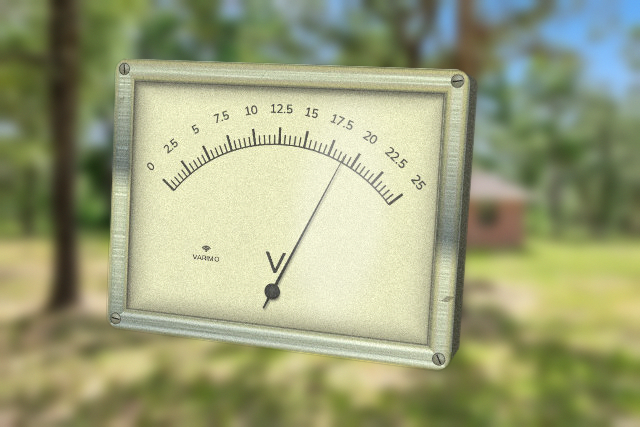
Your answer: 19 V
